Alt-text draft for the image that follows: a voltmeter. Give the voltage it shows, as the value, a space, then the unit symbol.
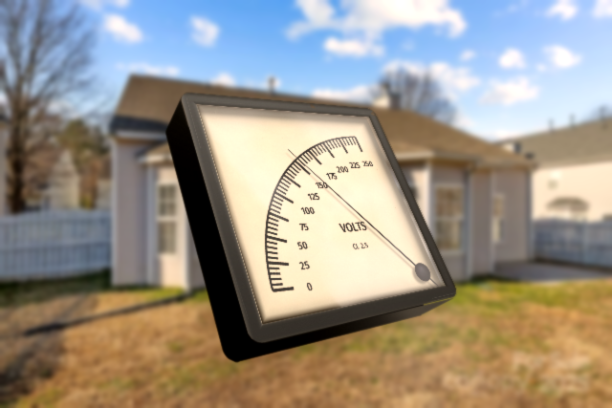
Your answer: 150 V
